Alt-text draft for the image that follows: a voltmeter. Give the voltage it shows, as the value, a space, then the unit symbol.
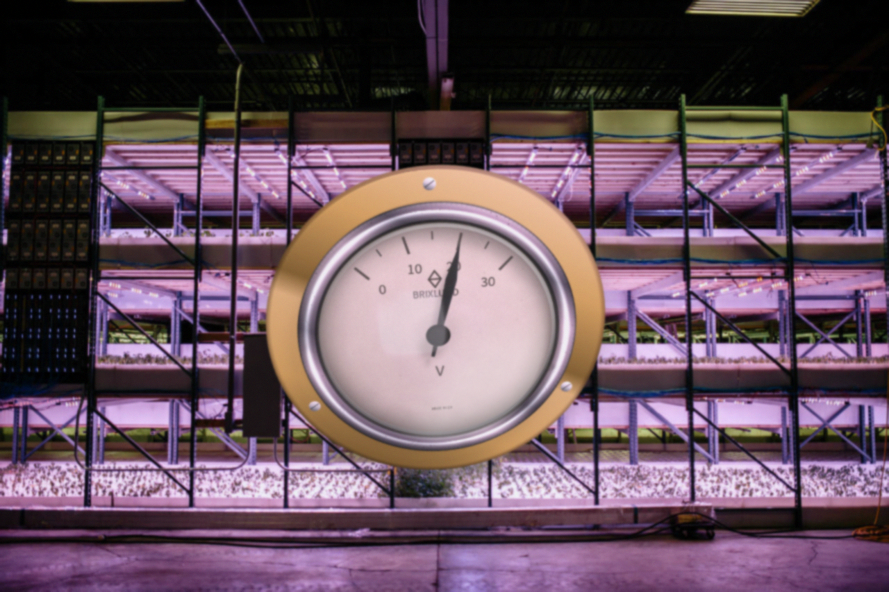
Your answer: 20 V
